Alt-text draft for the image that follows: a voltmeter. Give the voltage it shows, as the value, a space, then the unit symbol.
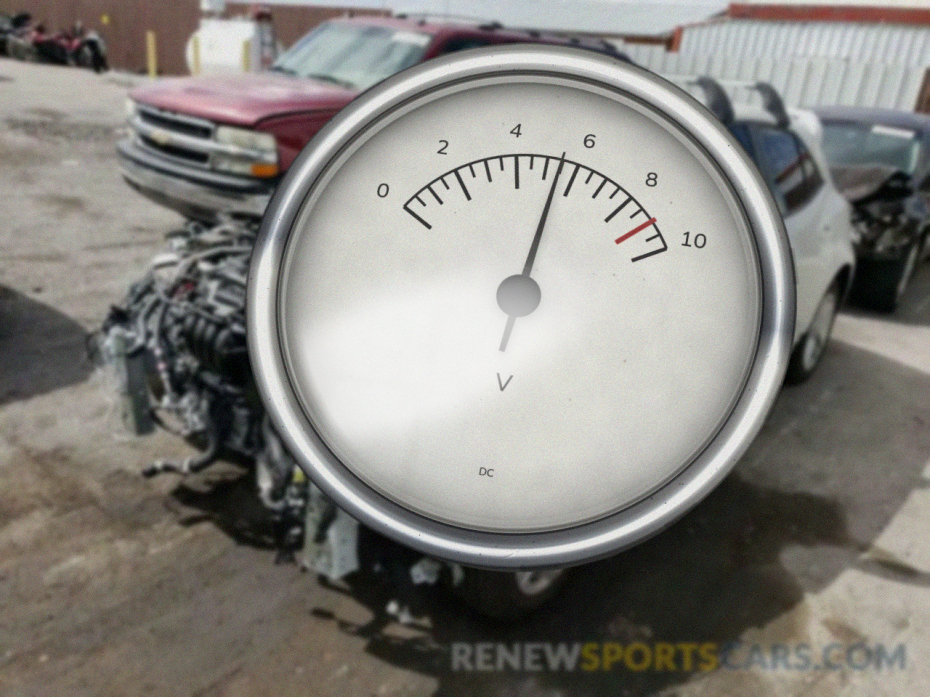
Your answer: 5.5 V
